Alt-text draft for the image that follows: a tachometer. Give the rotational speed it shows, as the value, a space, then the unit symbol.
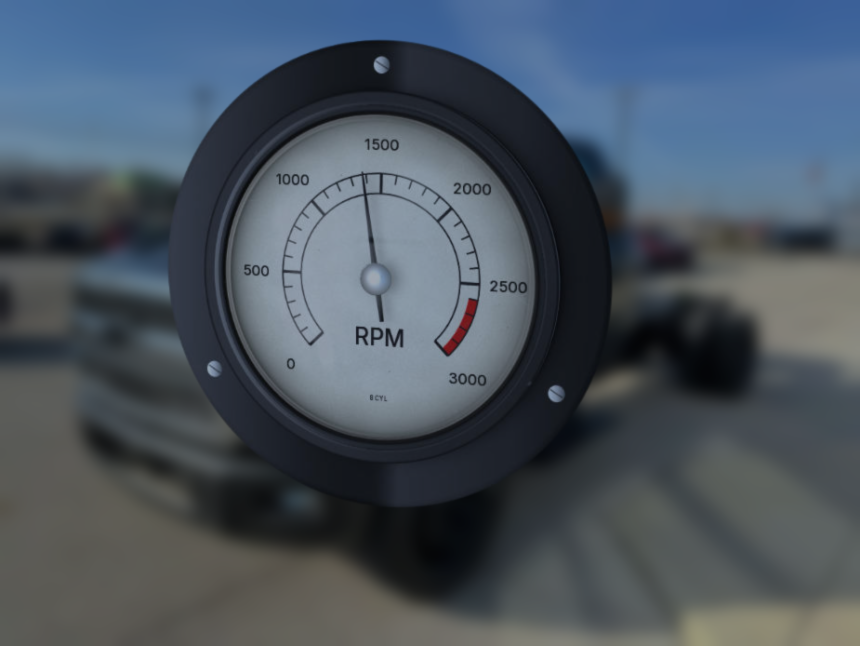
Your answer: 1400 rpm
